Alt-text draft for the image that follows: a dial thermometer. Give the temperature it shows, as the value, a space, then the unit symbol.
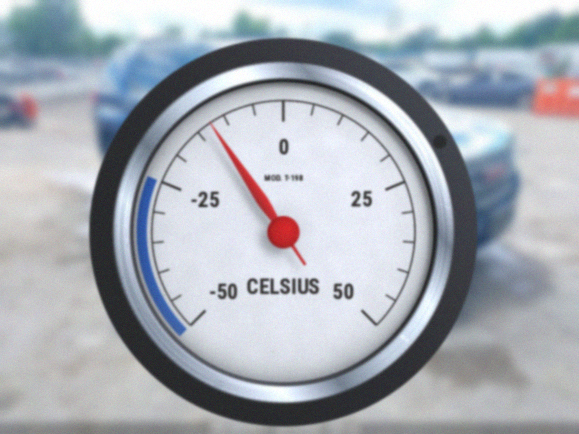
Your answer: -12.5 °C
